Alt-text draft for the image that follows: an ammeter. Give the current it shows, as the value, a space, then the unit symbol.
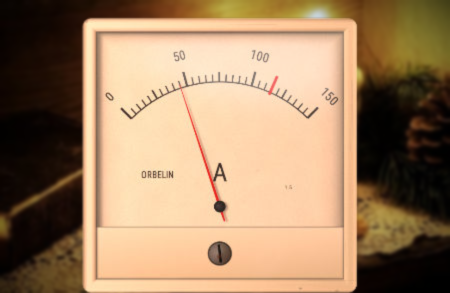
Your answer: 45 A
